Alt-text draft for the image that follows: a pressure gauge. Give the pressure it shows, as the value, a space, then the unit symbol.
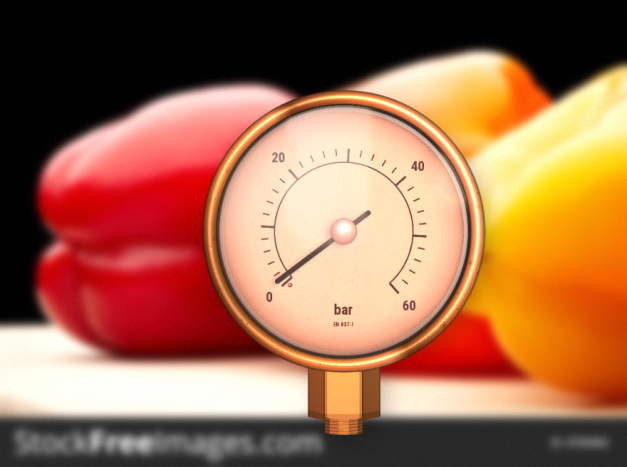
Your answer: 1 bar
